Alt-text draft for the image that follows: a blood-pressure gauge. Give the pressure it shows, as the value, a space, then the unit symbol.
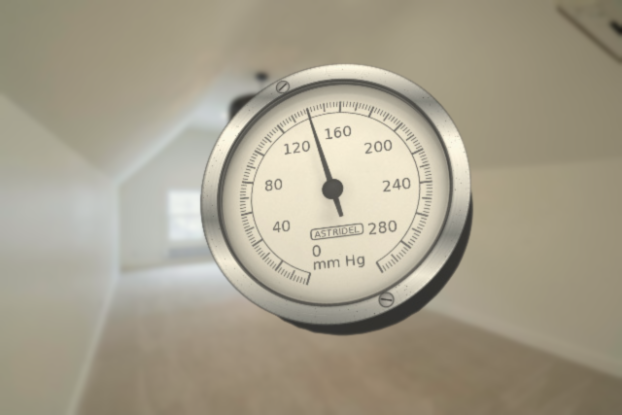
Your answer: 140 mmHg
